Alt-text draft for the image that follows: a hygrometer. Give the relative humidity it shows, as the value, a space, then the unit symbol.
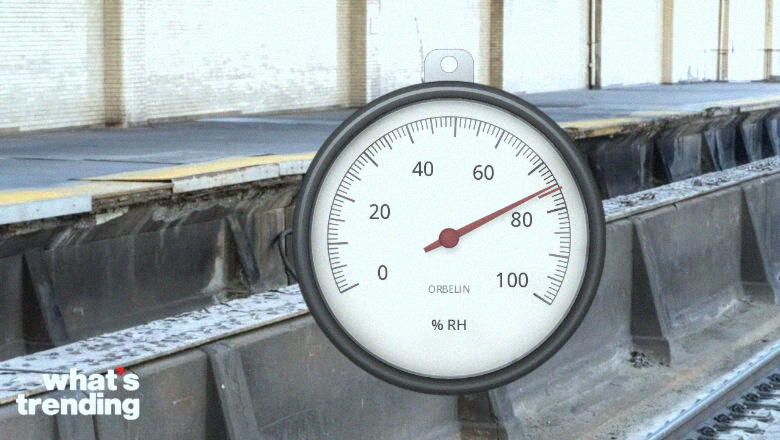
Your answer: 75 %
